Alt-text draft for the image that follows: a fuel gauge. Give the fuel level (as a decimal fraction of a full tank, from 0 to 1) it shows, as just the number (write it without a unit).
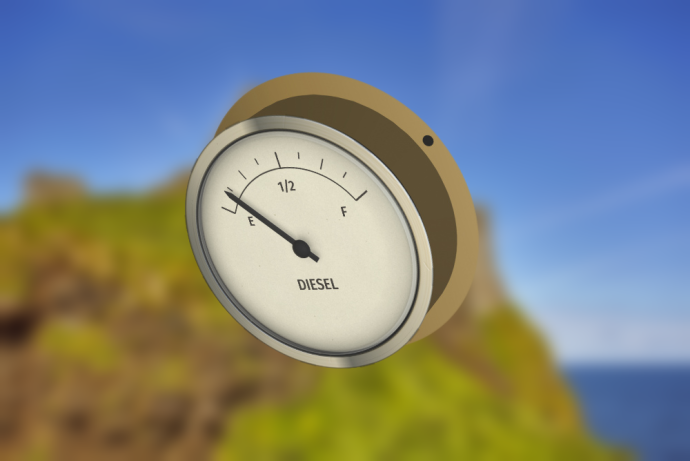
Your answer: 0.125
